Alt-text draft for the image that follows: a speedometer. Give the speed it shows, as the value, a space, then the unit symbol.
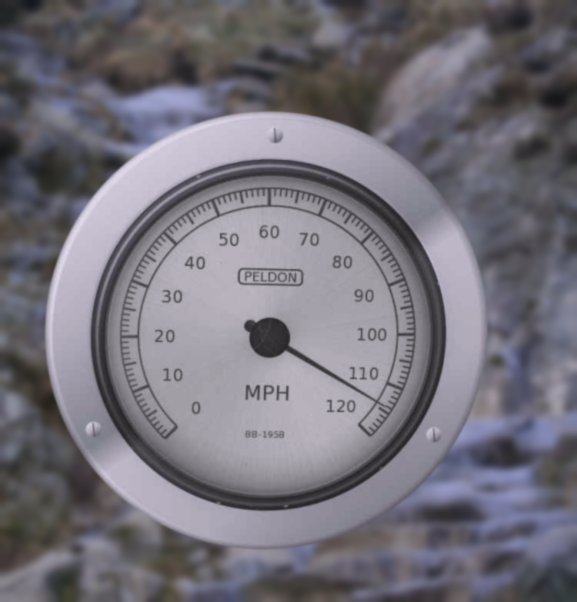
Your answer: 114 mph
